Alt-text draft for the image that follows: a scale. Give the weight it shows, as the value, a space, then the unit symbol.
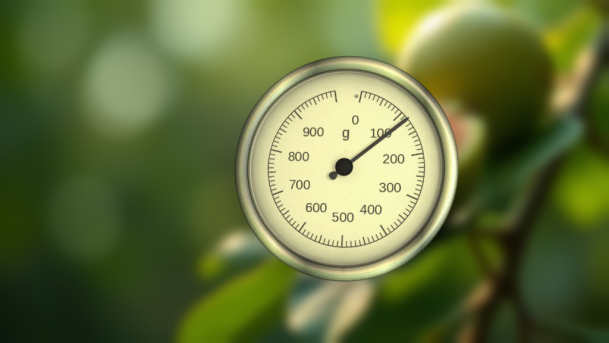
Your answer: 120 g
